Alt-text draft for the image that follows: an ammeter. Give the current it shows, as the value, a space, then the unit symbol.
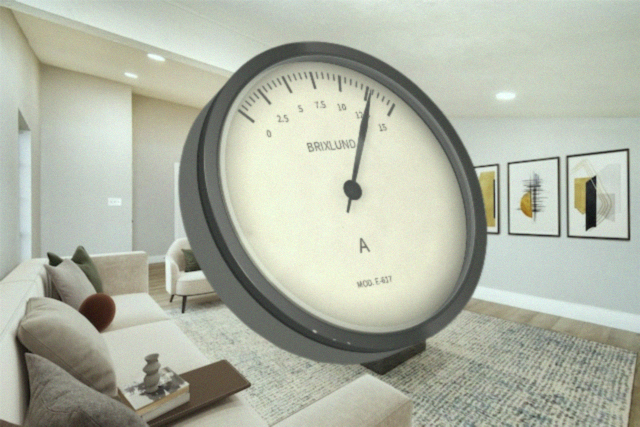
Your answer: 12.5 A
